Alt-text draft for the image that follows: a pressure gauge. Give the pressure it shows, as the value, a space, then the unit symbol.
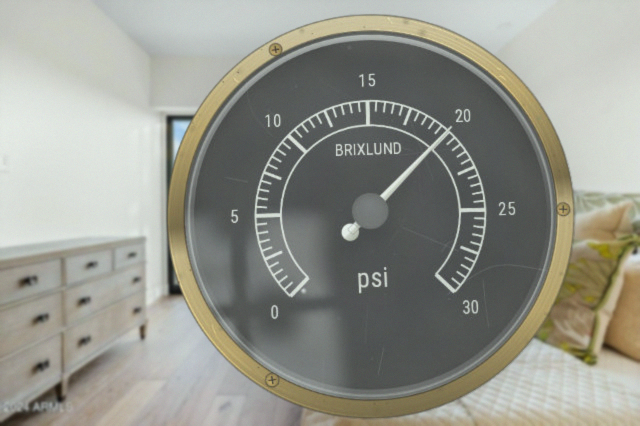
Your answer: 20 psi
